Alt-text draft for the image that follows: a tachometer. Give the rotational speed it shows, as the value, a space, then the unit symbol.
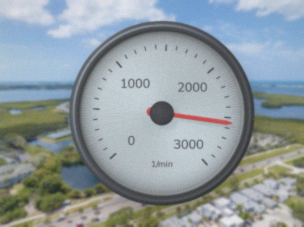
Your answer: 2550 rpm
